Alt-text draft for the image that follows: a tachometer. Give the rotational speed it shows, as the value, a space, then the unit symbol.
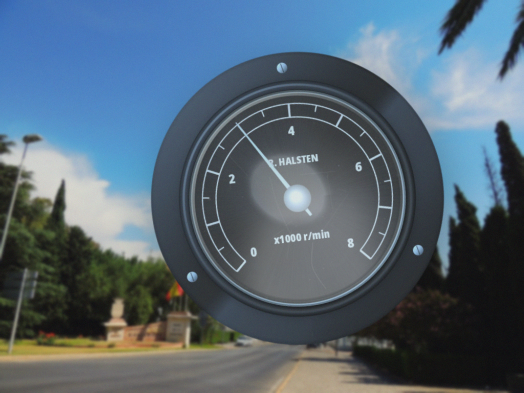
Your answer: 3000 rpm
